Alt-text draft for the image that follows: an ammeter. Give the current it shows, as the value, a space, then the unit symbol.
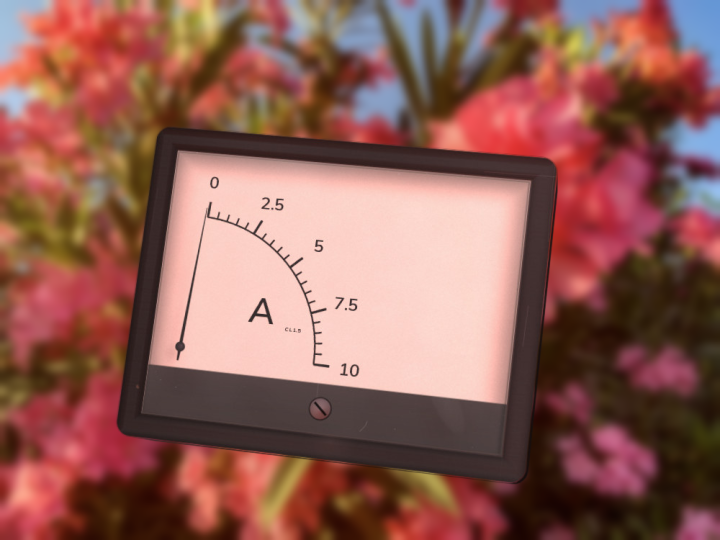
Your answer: 0 A
